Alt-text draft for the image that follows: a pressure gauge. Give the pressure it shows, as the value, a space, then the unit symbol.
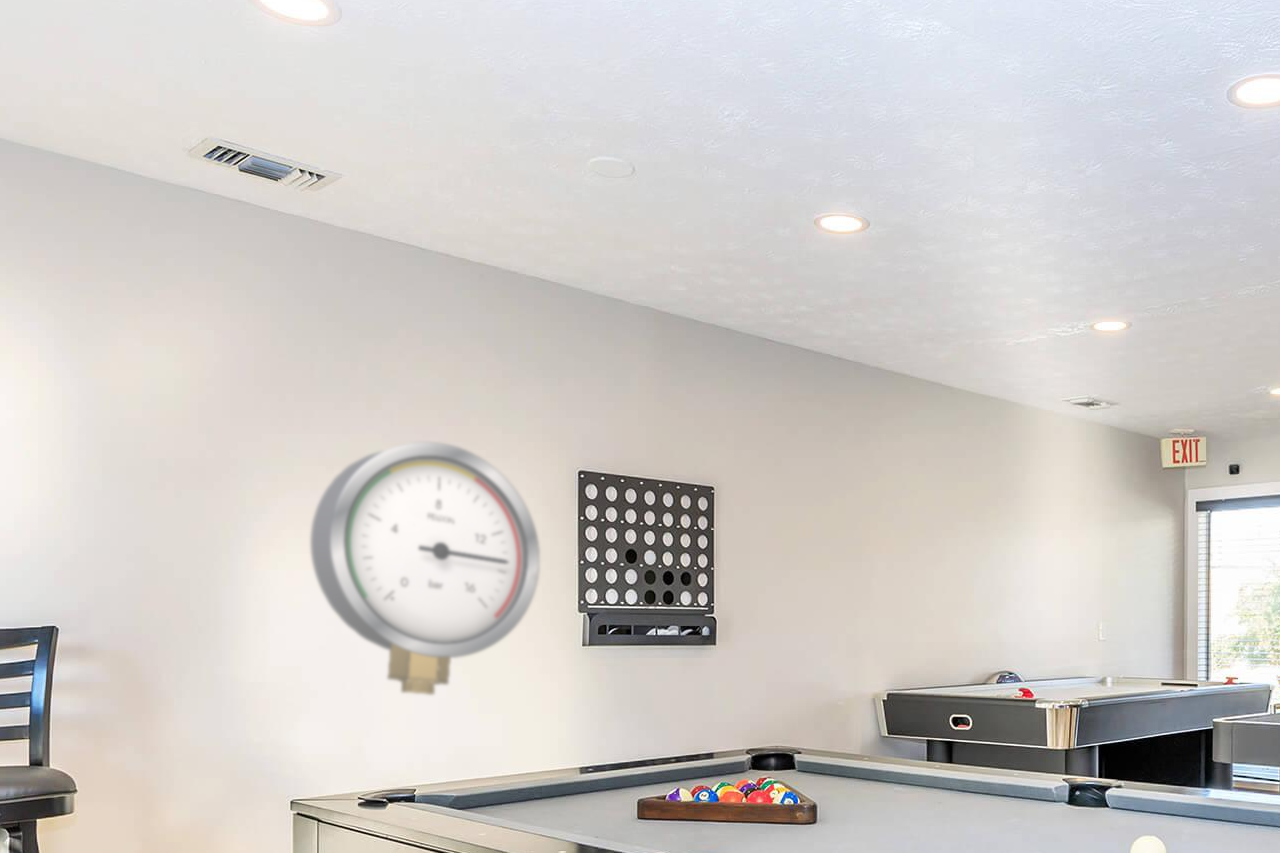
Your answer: 13.5 bar
